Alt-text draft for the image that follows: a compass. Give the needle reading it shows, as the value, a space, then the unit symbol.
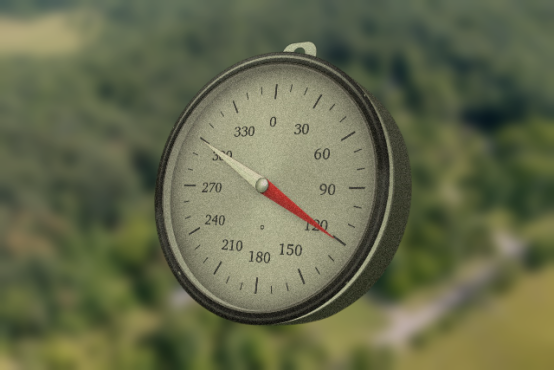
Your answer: 120 °
